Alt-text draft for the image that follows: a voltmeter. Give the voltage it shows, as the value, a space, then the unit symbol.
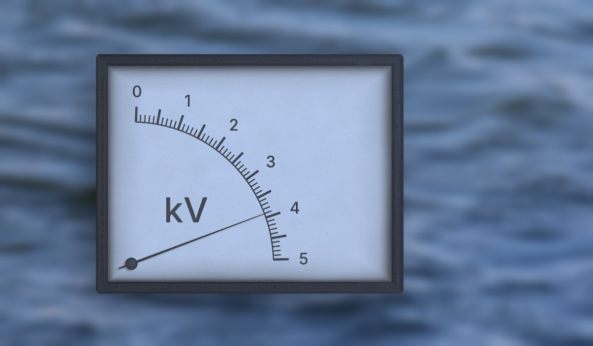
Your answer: 3.9 kV
